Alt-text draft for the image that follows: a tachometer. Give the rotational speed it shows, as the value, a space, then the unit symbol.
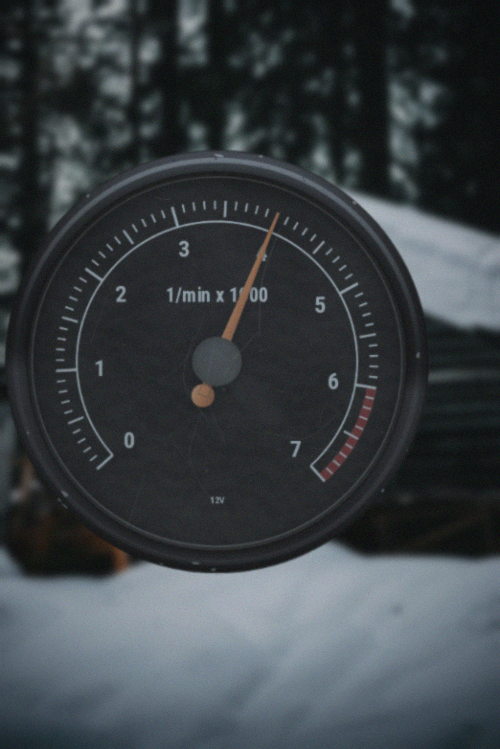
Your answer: 4000 rpm
